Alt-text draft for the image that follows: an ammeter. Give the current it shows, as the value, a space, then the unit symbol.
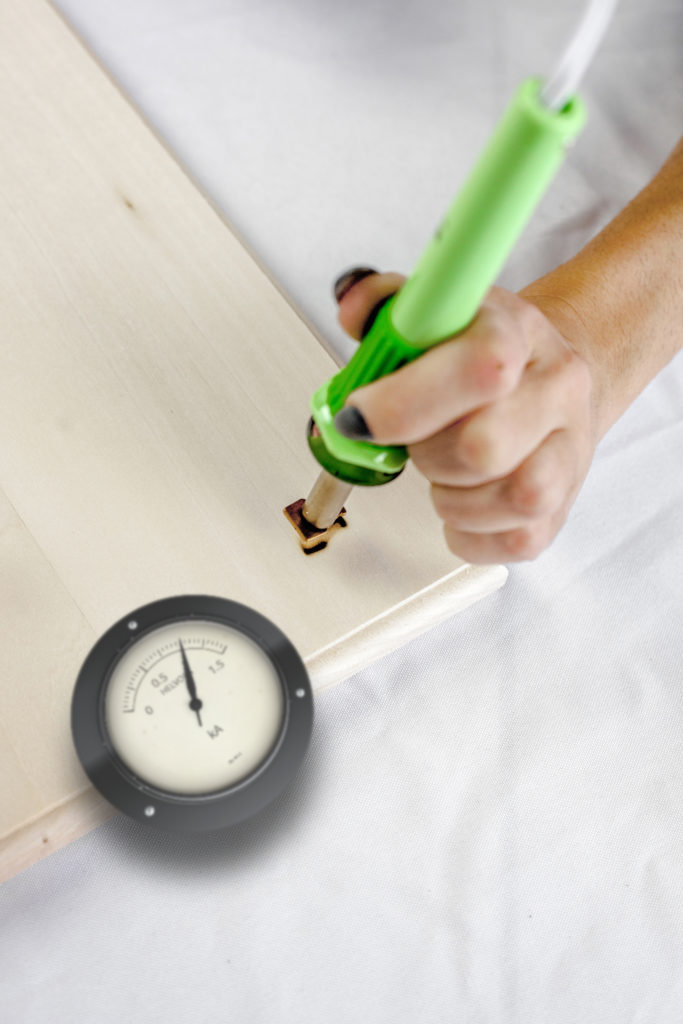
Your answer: 1 kA
